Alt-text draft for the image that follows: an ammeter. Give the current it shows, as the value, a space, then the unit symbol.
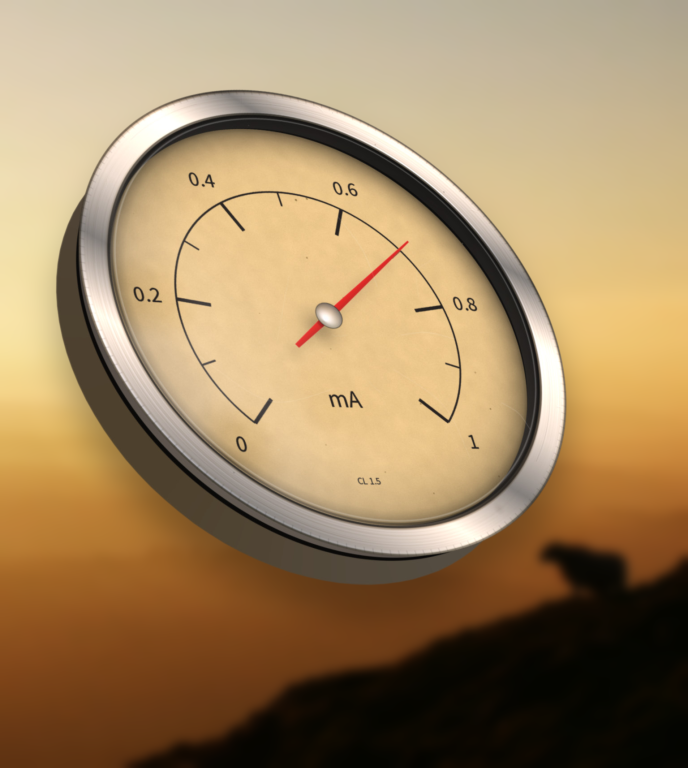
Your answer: 0.7 mA
